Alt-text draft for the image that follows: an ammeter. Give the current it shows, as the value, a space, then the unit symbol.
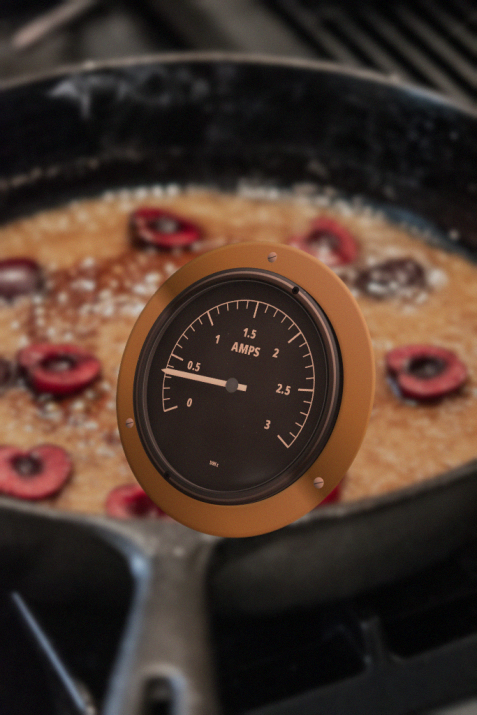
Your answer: 0.35 A
